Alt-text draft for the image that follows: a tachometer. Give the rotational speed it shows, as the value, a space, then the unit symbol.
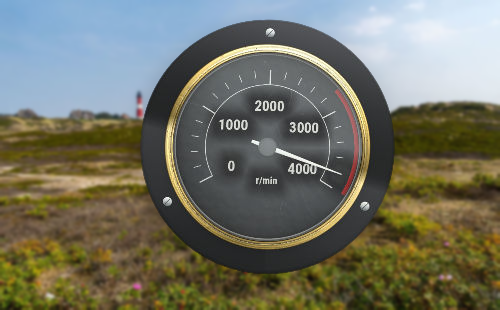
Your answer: 3800 rpm
